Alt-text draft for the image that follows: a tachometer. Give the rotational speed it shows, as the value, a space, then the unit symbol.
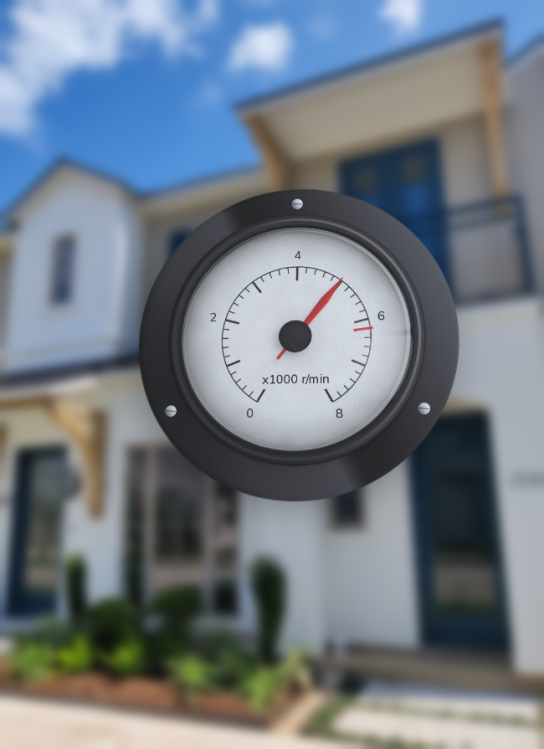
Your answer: 5000 rpm
